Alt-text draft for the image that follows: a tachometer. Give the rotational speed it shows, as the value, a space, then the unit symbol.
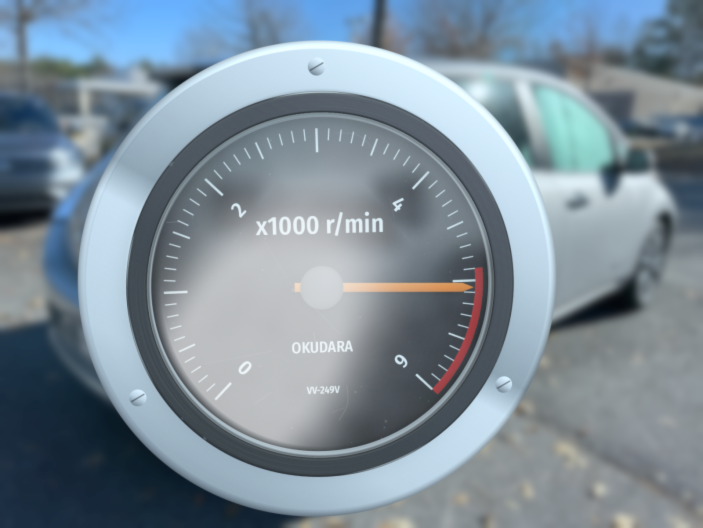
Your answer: 5050 rpm
